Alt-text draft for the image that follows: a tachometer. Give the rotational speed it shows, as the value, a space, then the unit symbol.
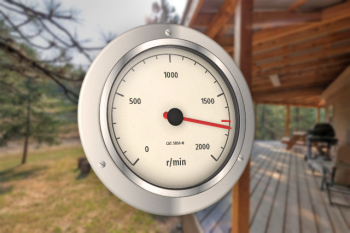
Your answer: 1750 rpm
